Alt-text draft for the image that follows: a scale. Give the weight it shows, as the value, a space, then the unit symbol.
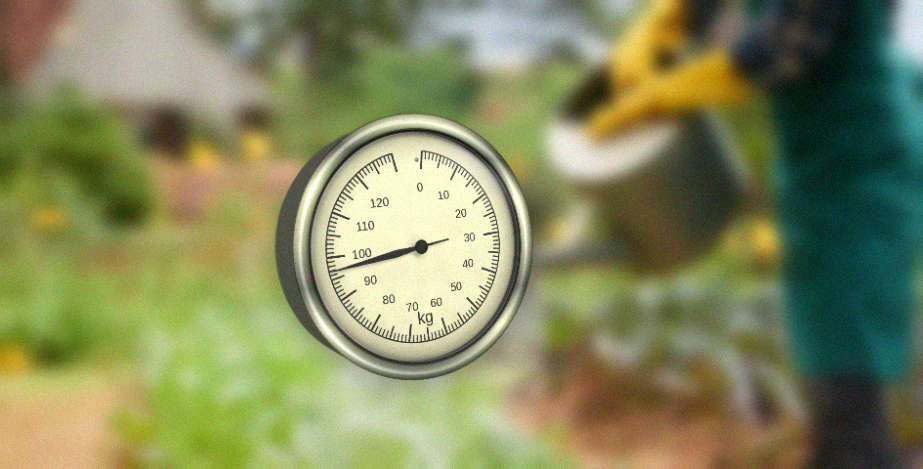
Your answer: 97 kg
